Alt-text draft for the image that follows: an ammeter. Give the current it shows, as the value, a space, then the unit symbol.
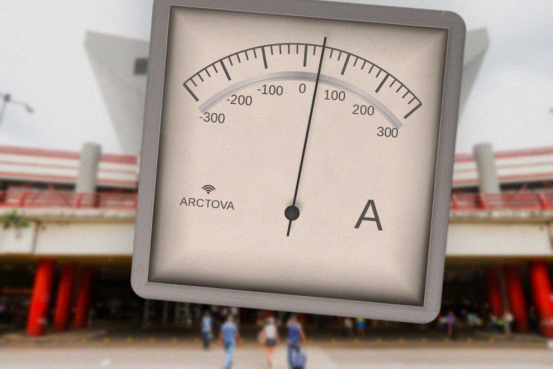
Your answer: 40 A
